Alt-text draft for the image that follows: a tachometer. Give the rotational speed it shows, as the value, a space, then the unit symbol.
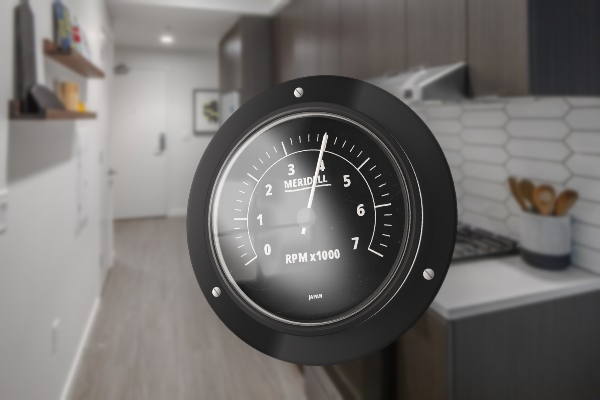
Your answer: 4000 rpm
